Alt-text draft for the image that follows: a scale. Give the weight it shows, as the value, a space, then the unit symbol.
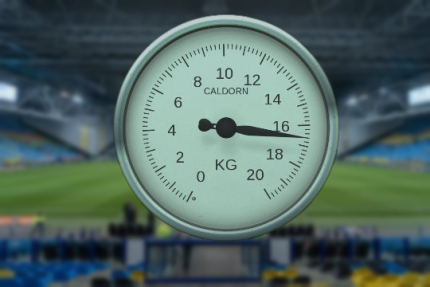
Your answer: 16.6 kg
